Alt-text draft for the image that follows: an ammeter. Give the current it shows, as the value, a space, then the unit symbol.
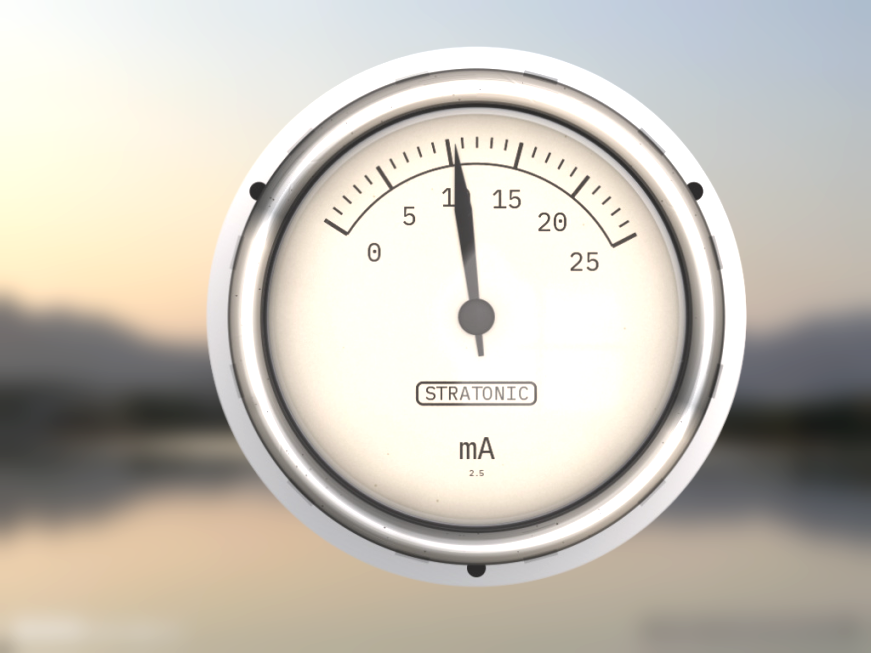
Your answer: 10.5 mA
